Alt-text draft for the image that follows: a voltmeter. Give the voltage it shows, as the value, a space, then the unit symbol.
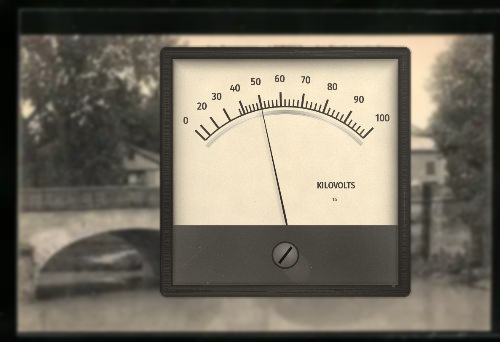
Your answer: 50 kV
